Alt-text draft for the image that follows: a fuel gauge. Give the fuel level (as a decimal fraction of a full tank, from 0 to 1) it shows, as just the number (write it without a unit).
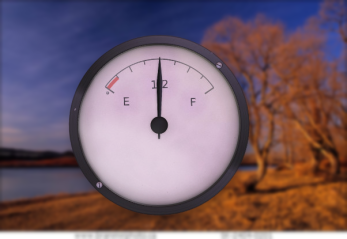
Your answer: 0.5
